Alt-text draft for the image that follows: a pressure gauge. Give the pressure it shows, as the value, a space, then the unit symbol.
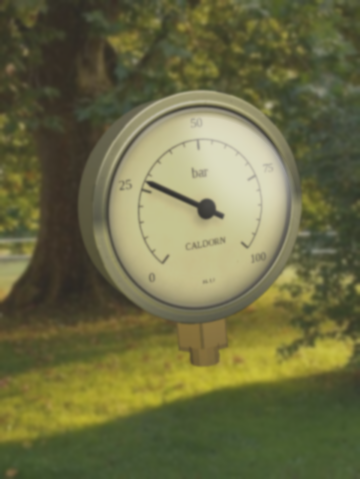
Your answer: 27.5 bar
